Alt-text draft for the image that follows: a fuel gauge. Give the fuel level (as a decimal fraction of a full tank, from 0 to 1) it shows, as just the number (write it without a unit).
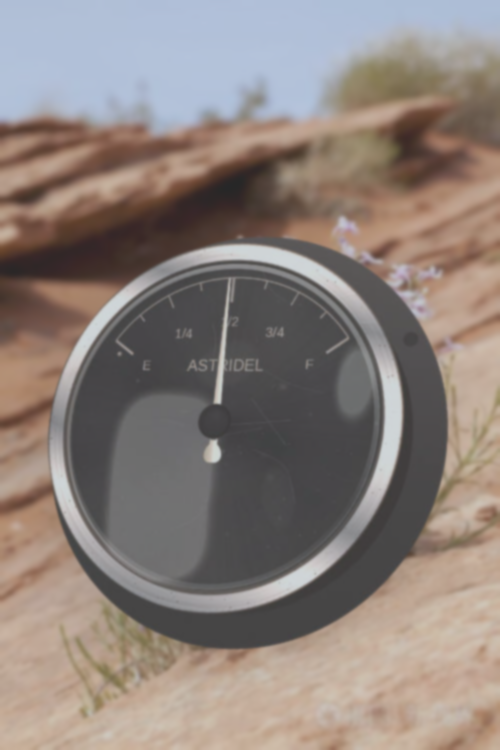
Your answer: 0.5
